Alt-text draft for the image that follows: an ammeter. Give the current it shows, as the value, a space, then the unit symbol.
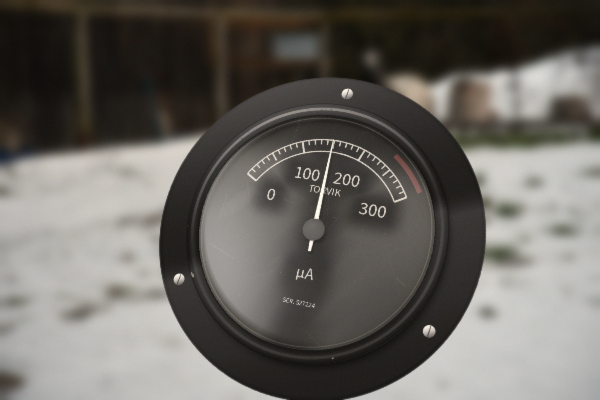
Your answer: 150 µA
